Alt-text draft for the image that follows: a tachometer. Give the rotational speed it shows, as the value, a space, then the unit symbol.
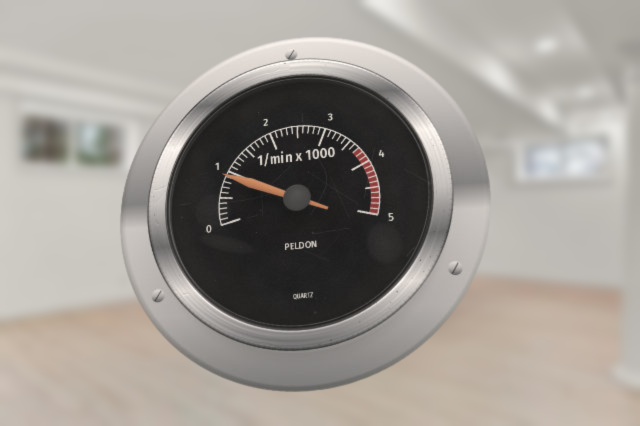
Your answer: 900 rpm
